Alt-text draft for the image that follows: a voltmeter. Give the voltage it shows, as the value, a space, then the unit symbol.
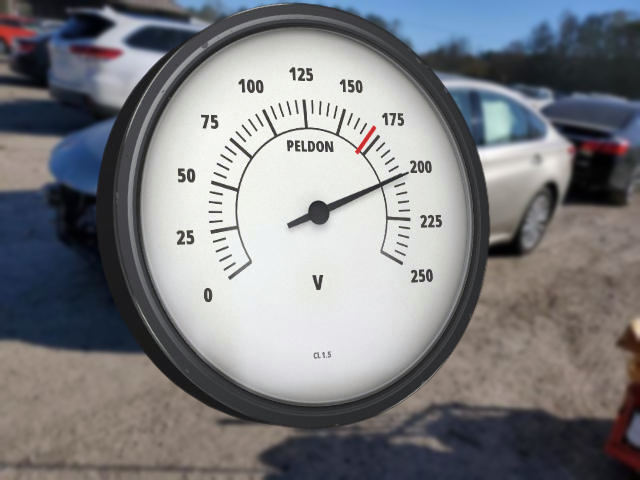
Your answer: 200 V
